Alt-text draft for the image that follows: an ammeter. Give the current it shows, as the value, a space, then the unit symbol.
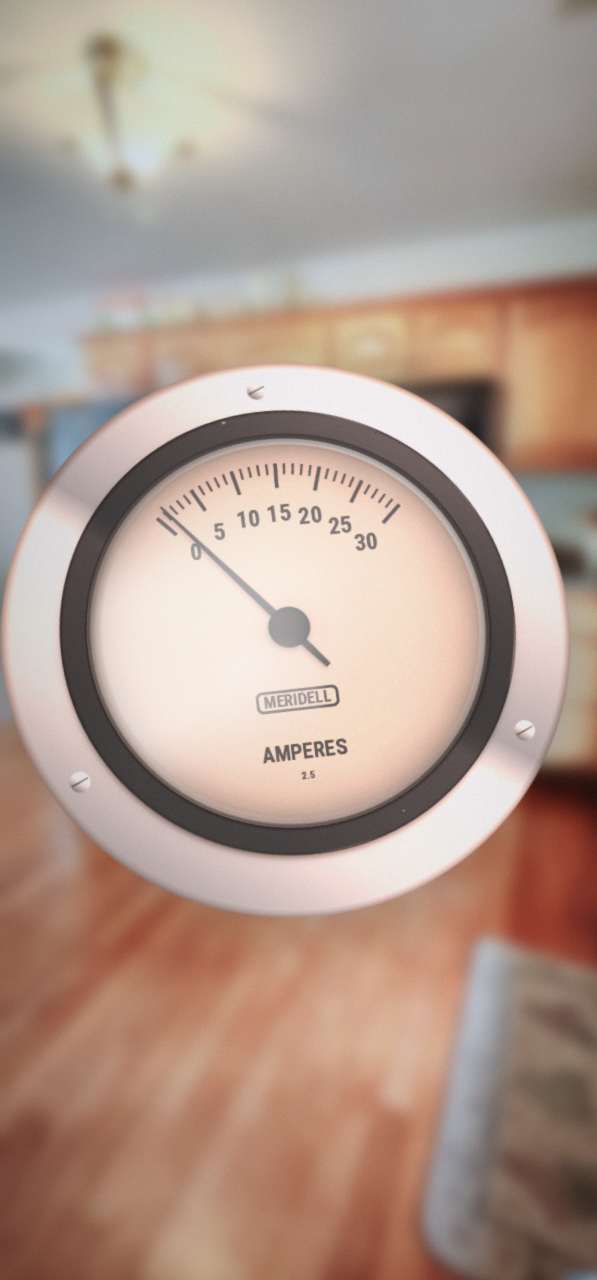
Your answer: 1 A
